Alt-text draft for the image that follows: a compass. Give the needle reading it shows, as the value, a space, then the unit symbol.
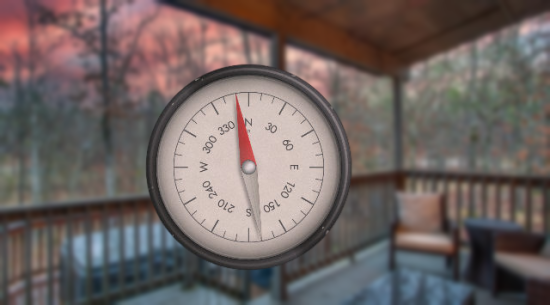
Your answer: 350 °
